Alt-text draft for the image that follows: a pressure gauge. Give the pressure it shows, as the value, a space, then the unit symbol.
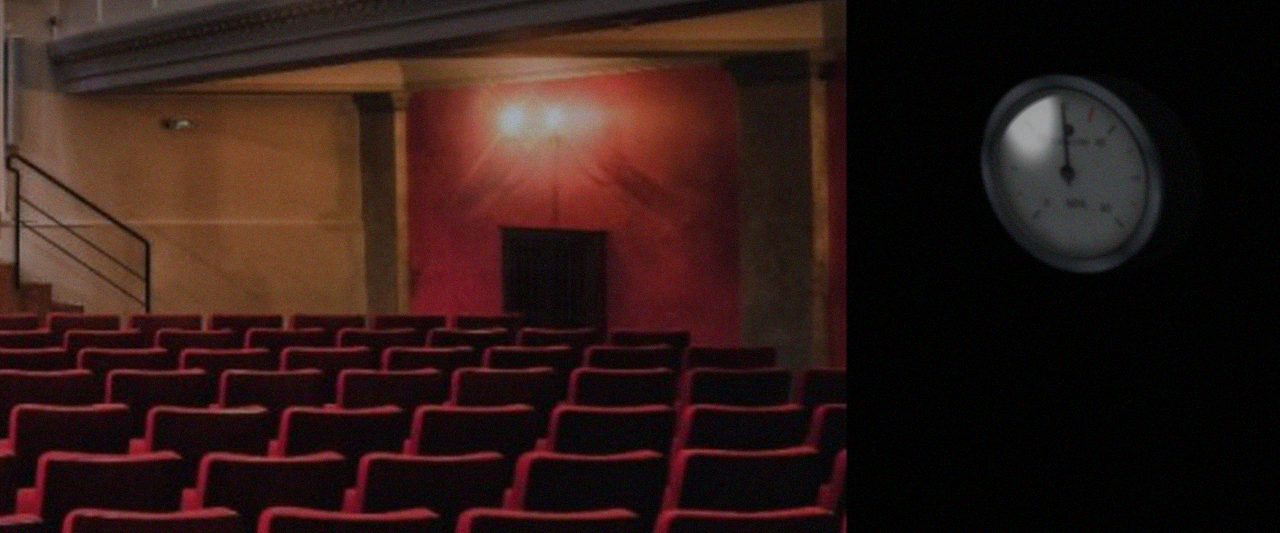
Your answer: 30 MPa
